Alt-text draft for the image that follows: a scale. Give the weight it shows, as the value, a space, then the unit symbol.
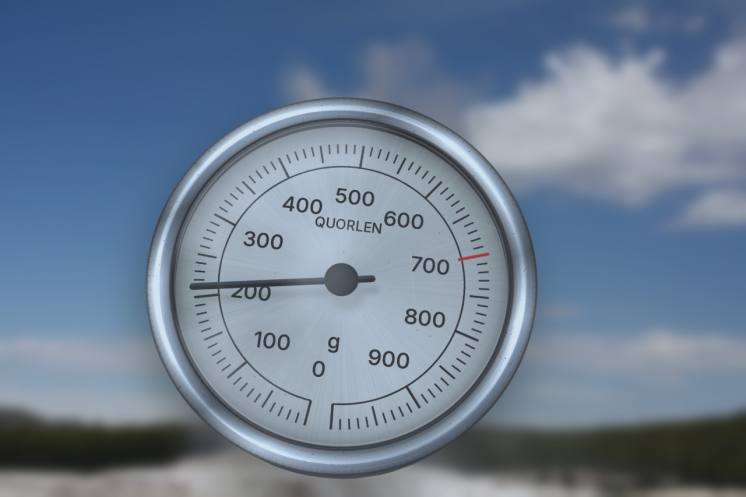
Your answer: 210 g
